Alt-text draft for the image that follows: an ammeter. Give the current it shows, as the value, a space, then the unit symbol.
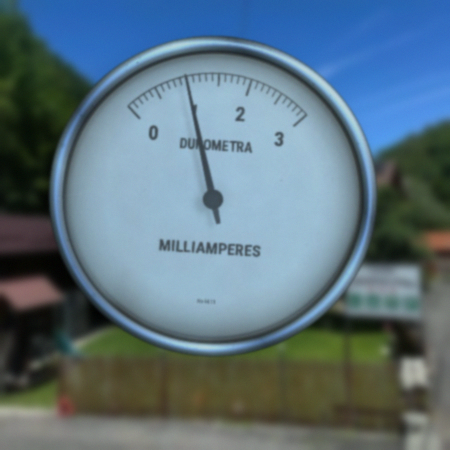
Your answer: 1 mA
